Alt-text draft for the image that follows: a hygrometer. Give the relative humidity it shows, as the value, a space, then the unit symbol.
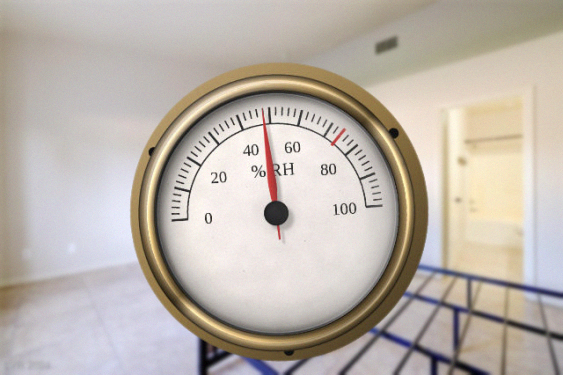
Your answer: 48 %
